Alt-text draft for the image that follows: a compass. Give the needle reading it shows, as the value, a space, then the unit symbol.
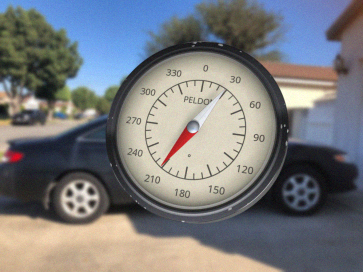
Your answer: 210 °
